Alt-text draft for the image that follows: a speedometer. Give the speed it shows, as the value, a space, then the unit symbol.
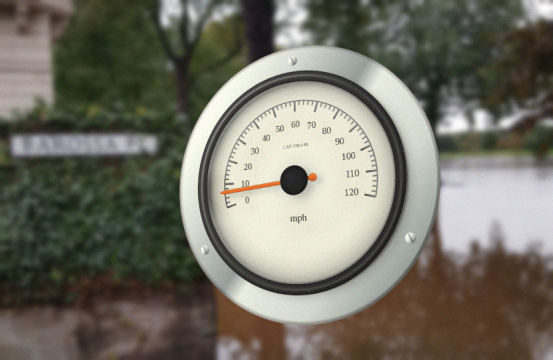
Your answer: 6 mph
